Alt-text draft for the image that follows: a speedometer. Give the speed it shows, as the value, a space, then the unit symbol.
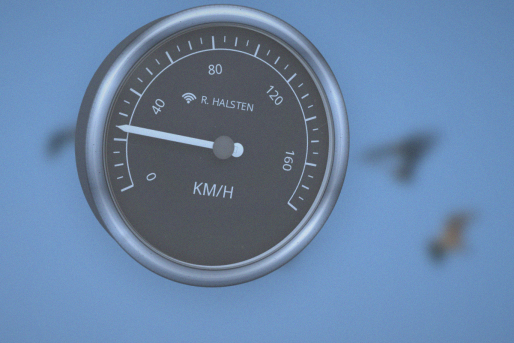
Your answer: 25 km/h
